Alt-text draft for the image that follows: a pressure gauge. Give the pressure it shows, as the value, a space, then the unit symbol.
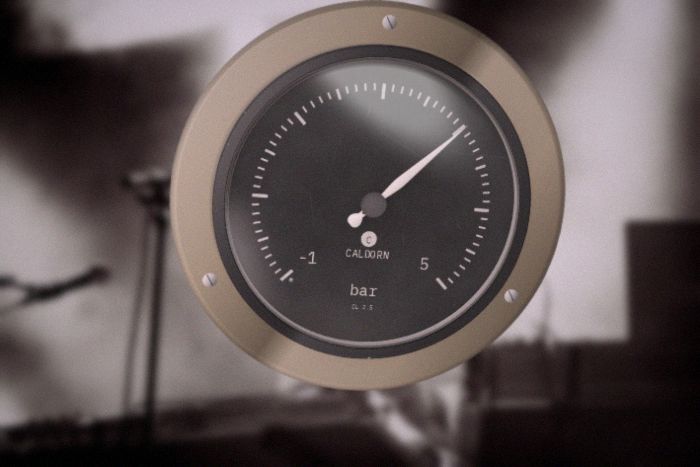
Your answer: 3 bar
